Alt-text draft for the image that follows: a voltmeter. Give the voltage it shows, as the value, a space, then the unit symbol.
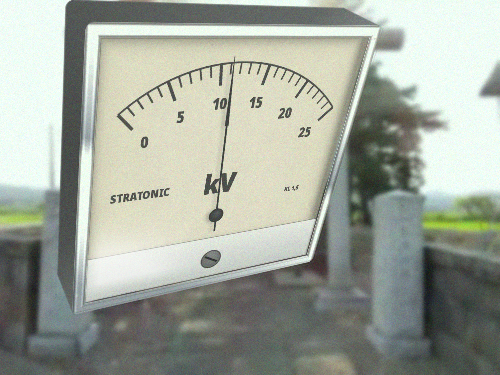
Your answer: 11 kV
